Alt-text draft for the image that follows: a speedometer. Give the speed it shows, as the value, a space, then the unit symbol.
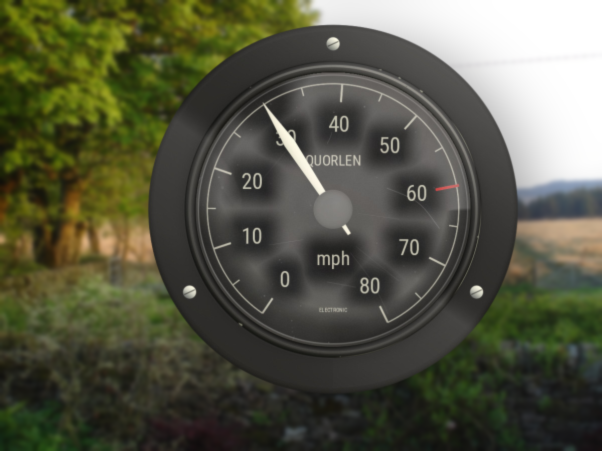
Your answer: 30 mph
